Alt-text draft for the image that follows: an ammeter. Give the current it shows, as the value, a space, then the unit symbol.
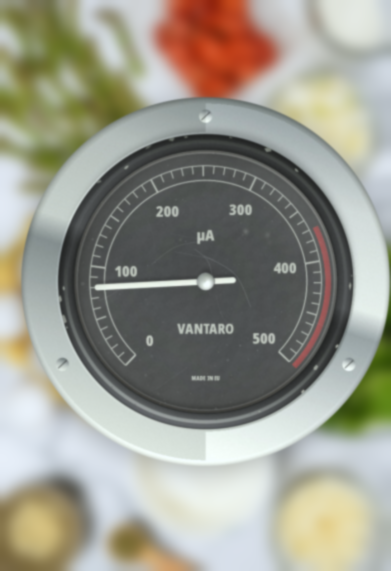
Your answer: 80 µA
